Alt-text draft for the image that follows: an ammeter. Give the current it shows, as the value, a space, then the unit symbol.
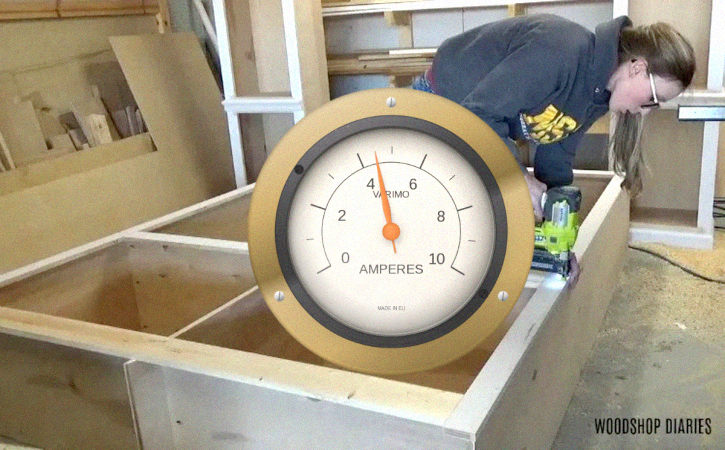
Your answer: 4.5 A
